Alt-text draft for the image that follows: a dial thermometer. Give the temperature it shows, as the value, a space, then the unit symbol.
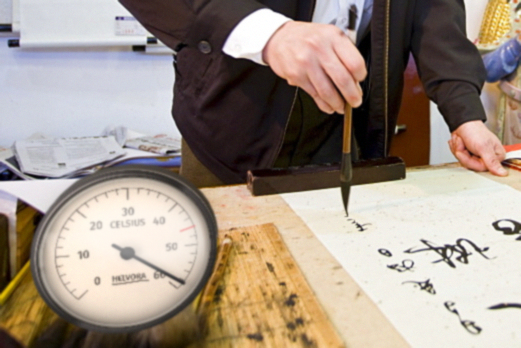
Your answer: 58 °C
